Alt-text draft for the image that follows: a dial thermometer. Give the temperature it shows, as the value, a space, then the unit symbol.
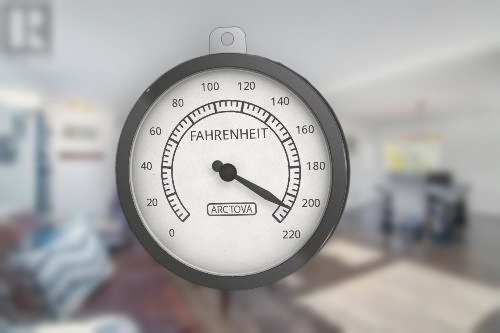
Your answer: 208 °F
